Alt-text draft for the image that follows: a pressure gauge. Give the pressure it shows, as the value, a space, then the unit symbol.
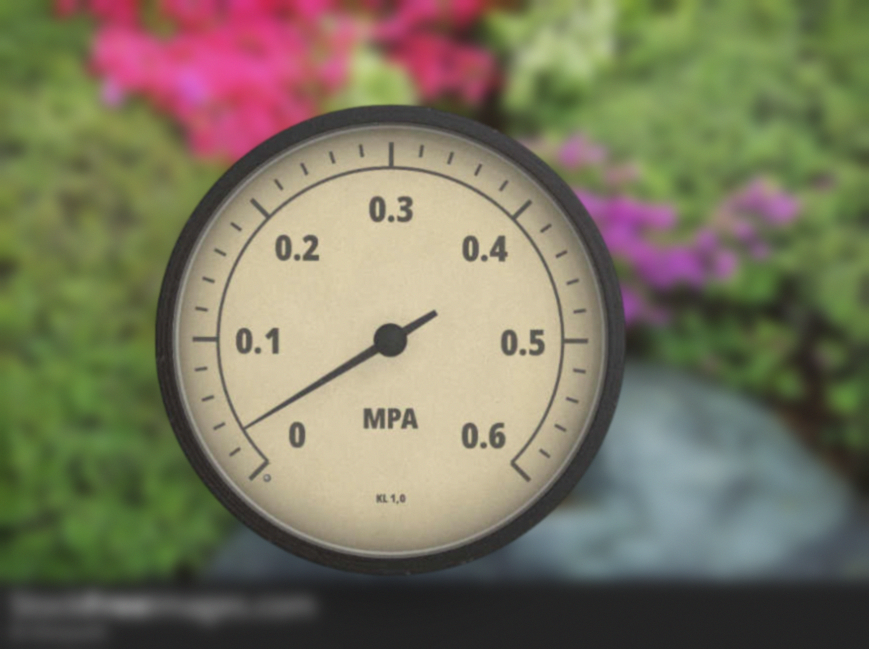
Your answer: 0.03 MPa
